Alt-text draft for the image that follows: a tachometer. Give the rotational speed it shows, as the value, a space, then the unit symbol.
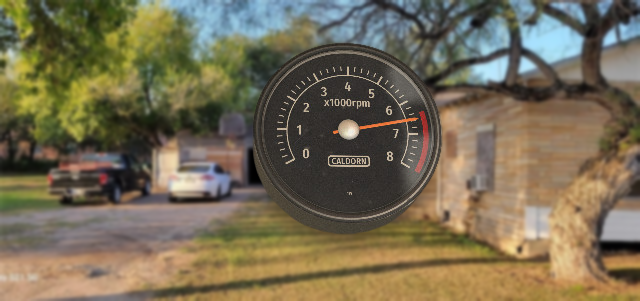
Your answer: 6600 rpm
